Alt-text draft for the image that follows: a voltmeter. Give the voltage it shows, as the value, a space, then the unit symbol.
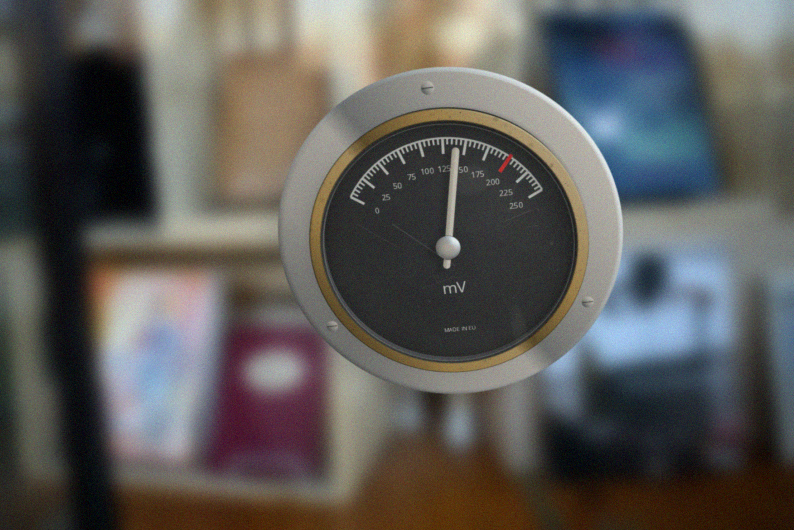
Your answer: 140 mV
